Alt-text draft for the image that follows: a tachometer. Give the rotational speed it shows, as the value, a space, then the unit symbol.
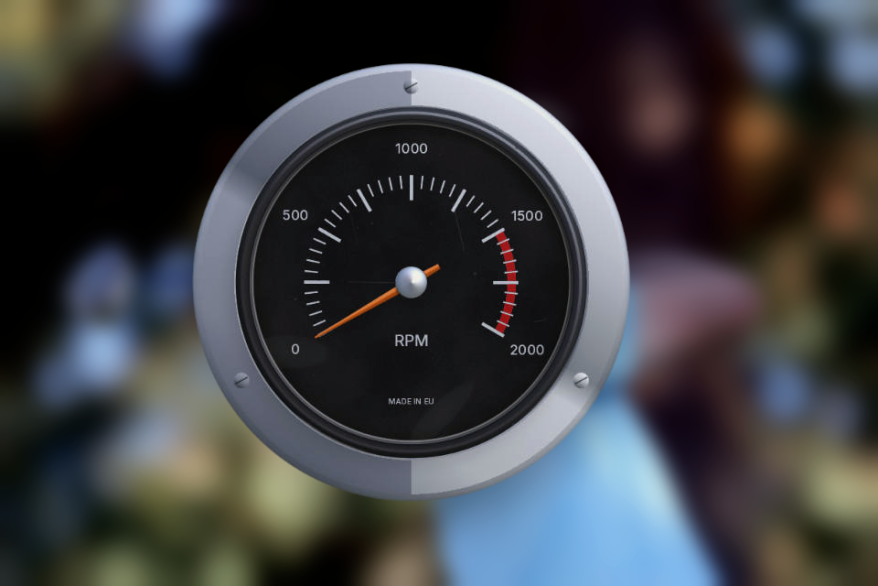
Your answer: 0 rpm
